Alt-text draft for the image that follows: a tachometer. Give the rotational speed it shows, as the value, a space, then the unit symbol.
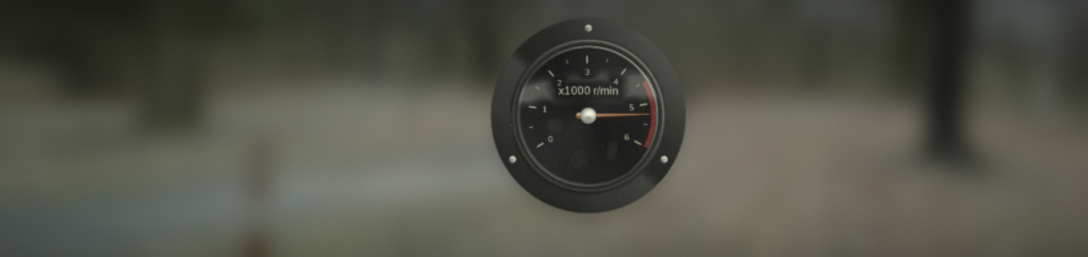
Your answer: 5250 rpm
